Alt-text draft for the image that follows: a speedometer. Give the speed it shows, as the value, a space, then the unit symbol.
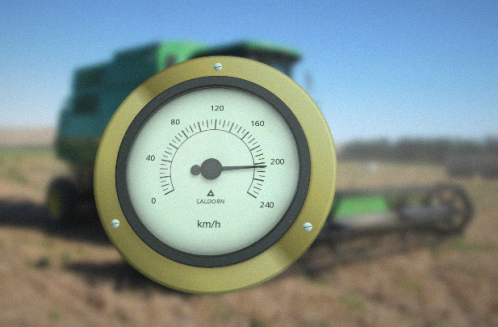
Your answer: 205 km/h
